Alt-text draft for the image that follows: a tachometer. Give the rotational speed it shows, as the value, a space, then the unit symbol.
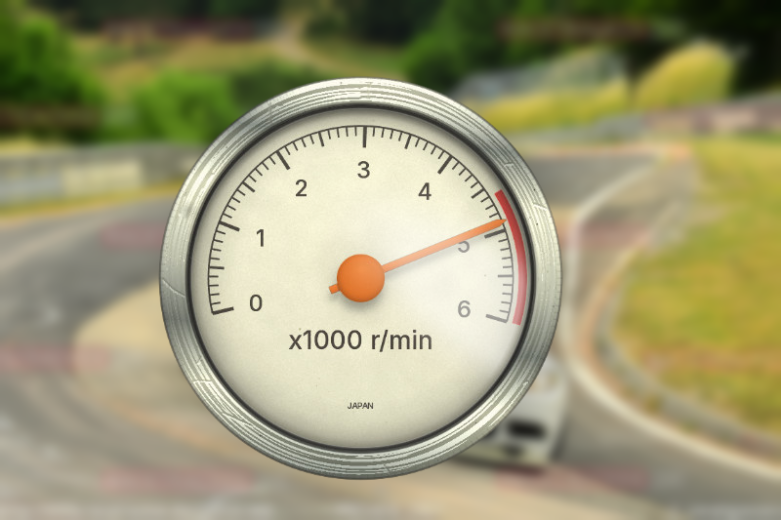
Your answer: 4900 rpm
